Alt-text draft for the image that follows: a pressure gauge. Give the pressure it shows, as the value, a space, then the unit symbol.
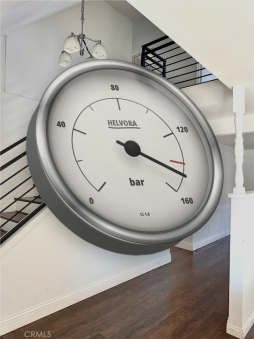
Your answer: 150 bar
